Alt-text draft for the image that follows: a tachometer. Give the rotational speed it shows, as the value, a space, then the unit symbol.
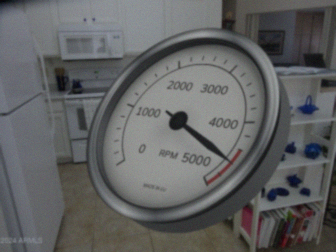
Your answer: 4600 rpm
